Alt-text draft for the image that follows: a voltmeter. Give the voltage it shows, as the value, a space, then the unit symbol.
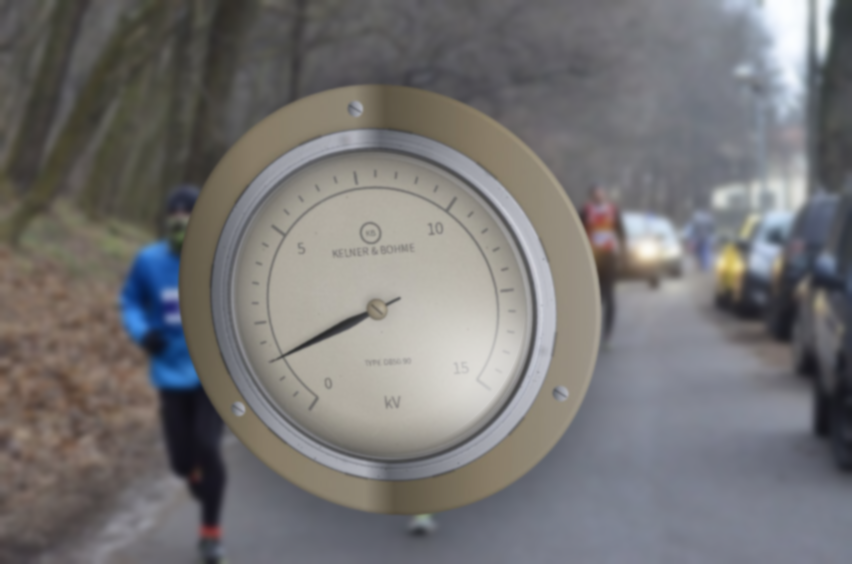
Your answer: 1.5 kV
